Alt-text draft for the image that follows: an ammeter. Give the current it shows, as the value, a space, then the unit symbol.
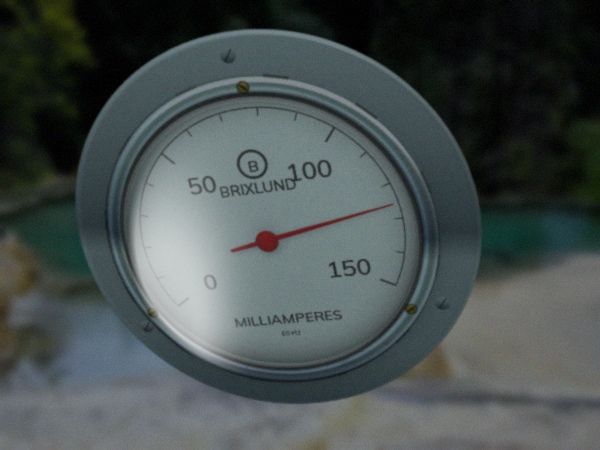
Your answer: 125 mA
